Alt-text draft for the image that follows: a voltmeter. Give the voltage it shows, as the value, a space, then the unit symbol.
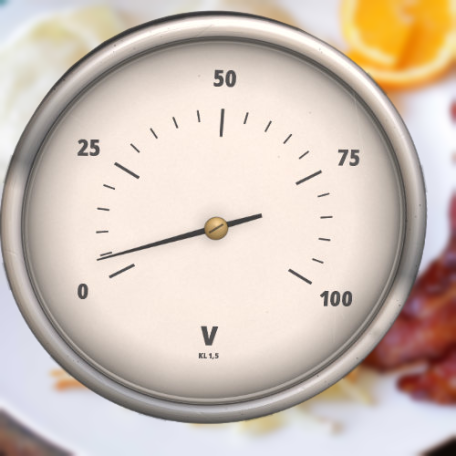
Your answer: 5 V
